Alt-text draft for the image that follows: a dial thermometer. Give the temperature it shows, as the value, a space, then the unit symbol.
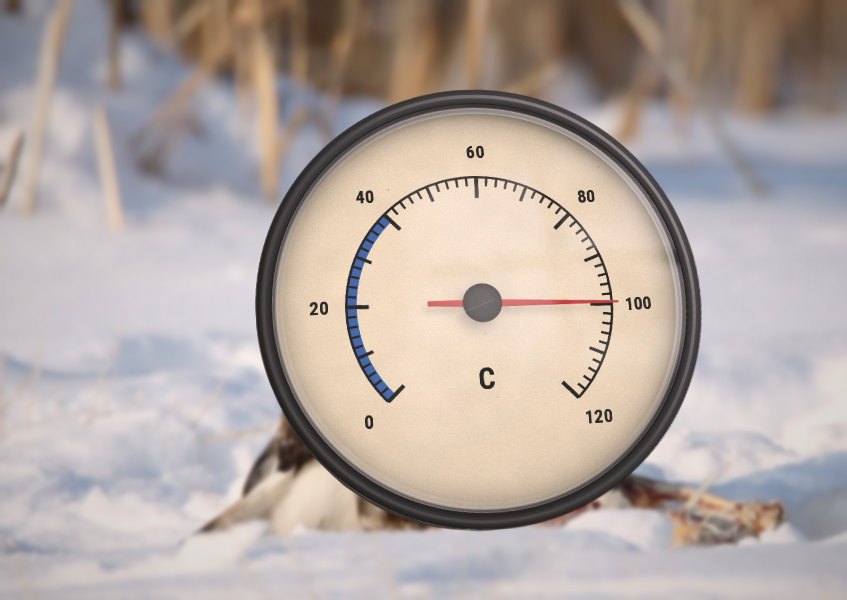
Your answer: 100 °C
